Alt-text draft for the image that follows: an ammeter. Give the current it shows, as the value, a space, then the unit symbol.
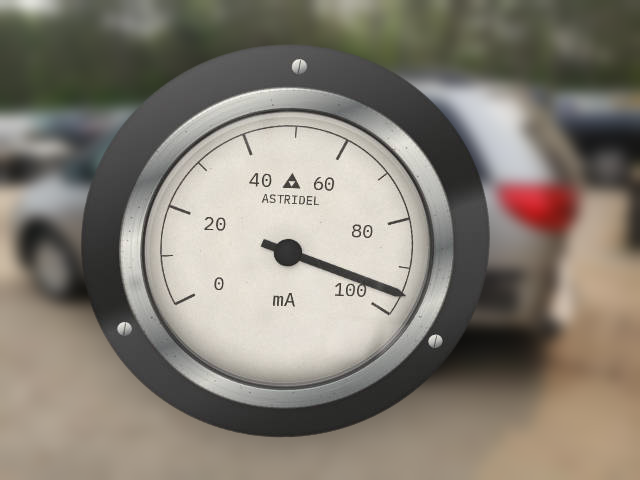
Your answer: 95 mA
